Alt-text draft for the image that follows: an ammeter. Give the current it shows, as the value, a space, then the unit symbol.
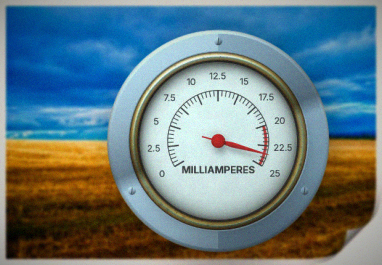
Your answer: 23.5 mA
